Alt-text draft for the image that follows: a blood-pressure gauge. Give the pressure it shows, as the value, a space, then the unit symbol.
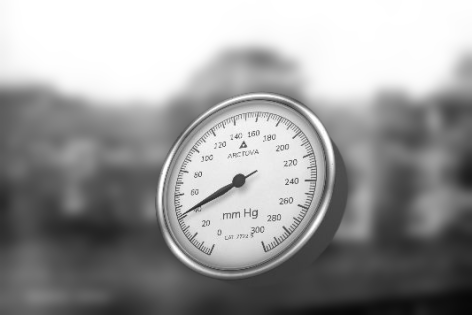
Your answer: 40 mmHg
